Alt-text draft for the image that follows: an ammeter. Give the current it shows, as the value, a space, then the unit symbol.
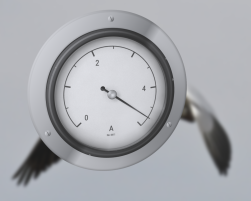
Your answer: 4.75 A
